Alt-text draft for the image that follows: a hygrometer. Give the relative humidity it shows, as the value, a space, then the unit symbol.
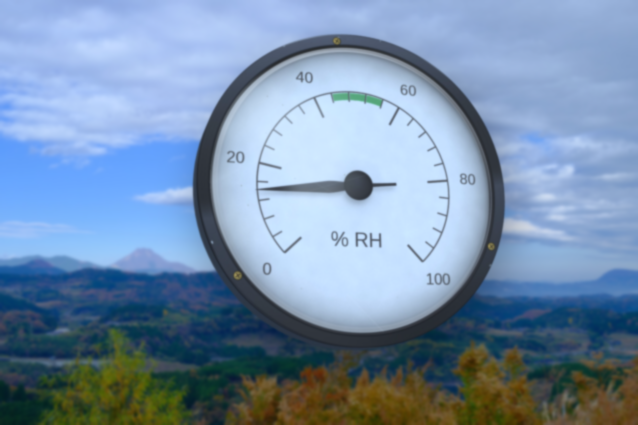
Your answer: 14 %
